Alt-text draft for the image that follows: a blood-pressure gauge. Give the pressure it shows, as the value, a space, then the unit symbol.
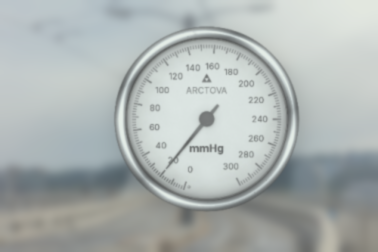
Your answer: 20 mmHg
